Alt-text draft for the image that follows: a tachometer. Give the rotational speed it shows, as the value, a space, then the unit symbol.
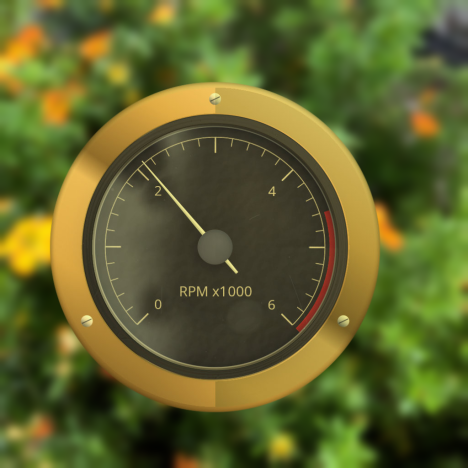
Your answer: 2100 rpm
